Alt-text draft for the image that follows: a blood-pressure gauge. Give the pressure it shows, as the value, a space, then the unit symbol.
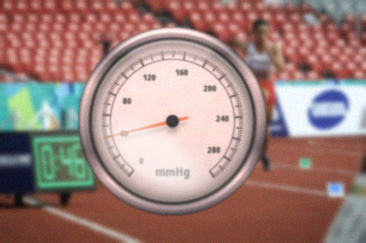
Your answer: 40 mmHg
